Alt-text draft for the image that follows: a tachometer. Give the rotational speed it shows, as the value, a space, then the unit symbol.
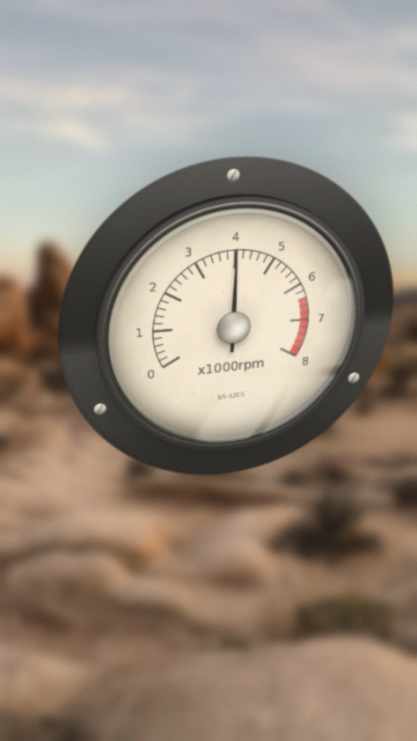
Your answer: 4000 rpm
